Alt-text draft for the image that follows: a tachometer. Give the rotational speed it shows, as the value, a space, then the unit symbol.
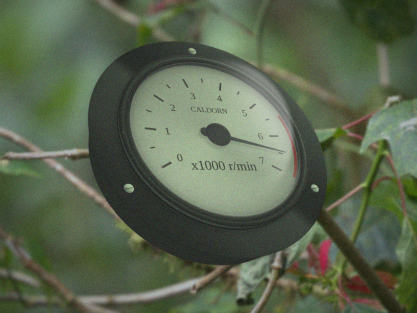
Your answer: 6500 rpm
